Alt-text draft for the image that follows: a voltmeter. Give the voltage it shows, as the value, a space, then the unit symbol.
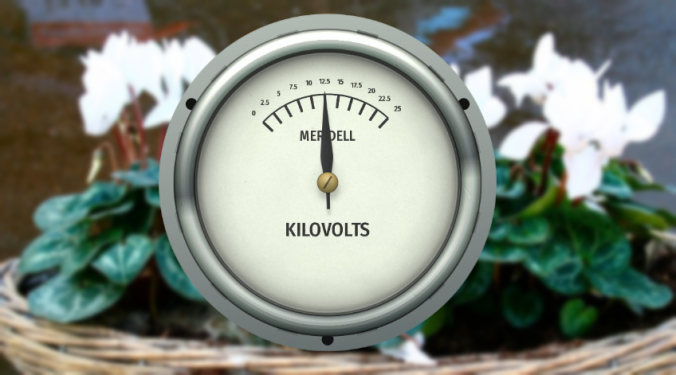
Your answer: 12.5 kV
